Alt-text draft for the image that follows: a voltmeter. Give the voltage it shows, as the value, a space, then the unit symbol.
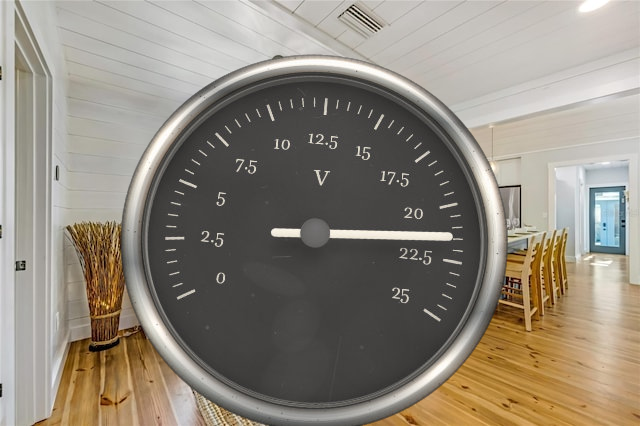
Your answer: 21.5 V
